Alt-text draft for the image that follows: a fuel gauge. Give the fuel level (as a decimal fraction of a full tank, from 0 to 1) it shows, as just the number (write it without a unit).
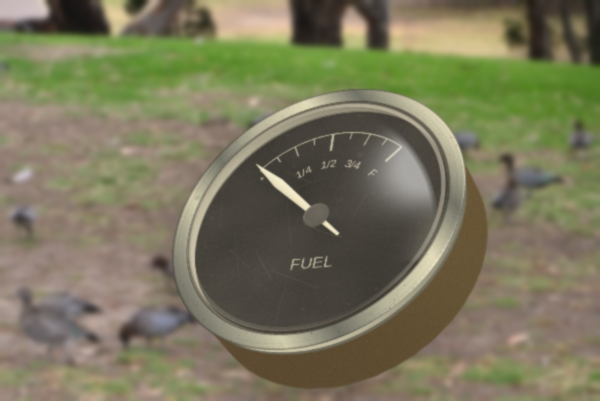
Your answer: 0
